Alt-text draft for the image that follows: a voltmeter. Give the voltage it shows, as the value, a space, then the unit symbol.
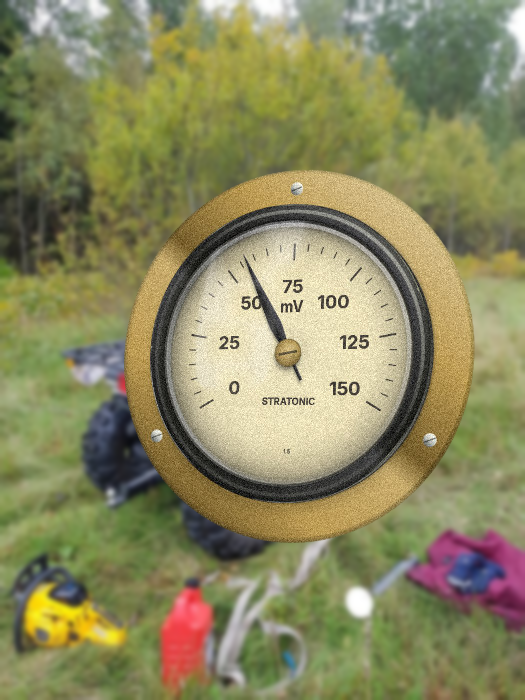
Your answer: 57.5 mV
